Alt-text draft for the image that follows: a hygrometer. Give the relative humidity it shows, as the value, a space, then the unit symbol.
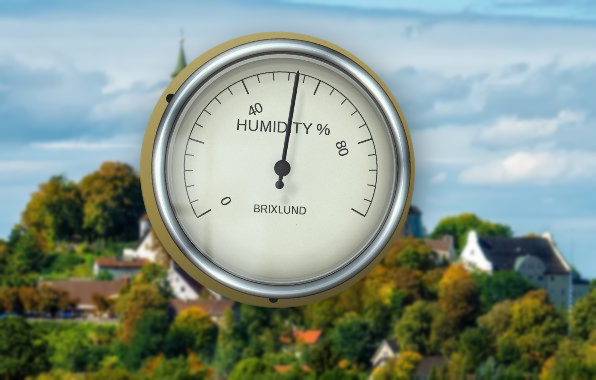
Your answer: 54 %
